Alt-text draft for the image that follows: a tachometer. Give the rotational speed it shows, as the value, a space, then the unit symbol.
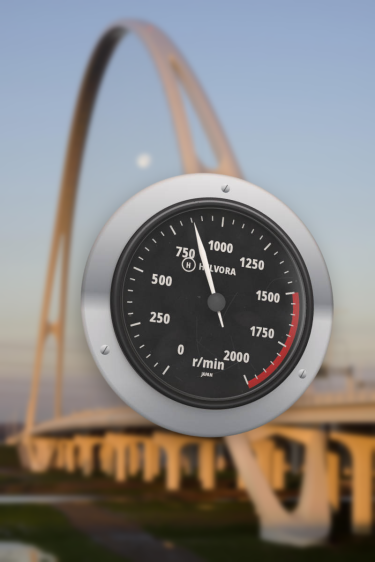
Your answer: 850 rpm
